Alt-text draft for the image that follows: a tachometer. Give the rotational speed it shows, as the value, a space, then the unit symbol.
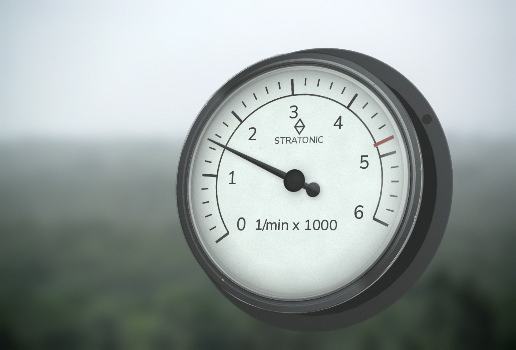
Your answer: 1500 rpm
